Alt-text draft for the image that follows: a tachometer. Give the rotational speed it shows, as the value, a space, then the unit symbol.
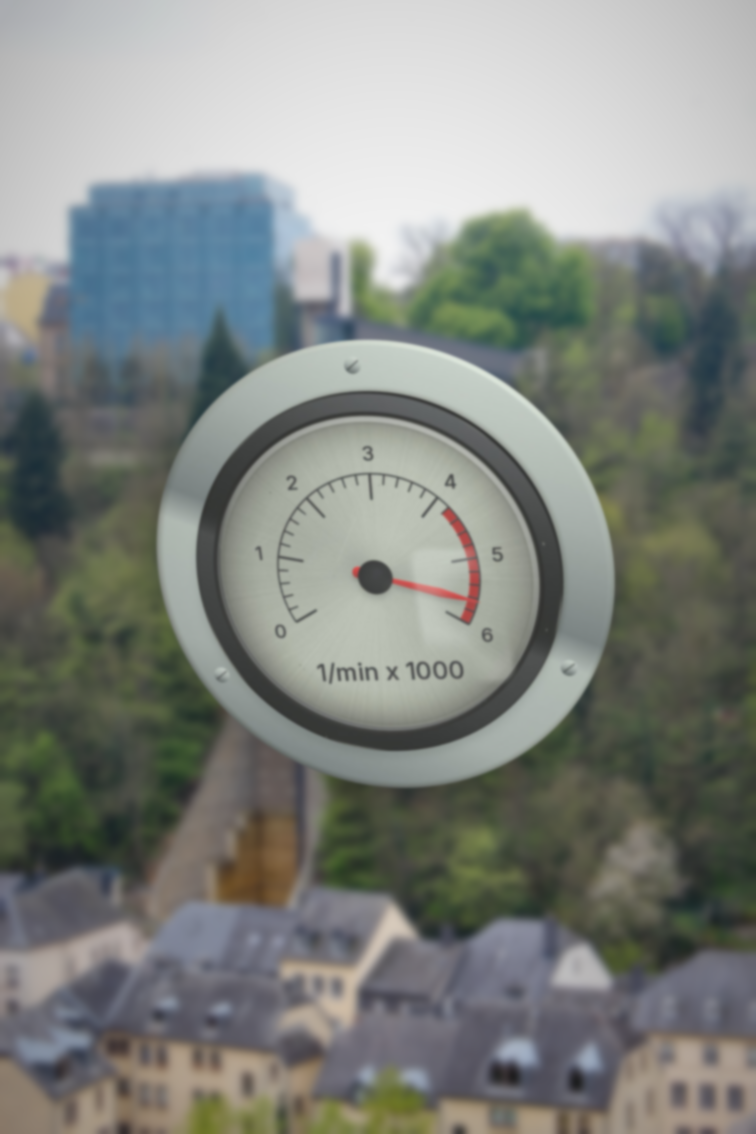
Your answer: 5600 rpm
